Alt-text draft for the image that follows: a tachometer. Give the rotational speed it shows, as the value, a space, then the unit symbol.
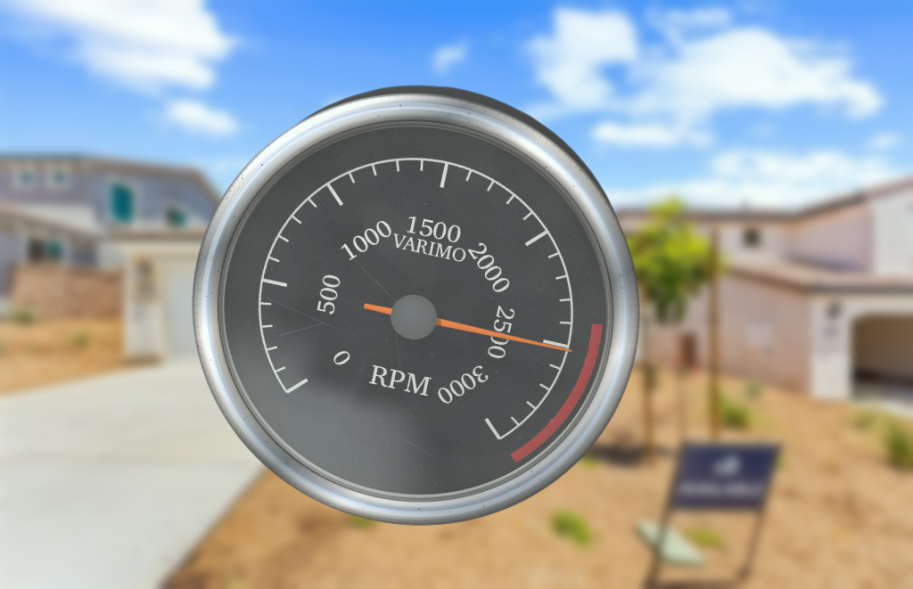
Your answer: 2500 rpm
